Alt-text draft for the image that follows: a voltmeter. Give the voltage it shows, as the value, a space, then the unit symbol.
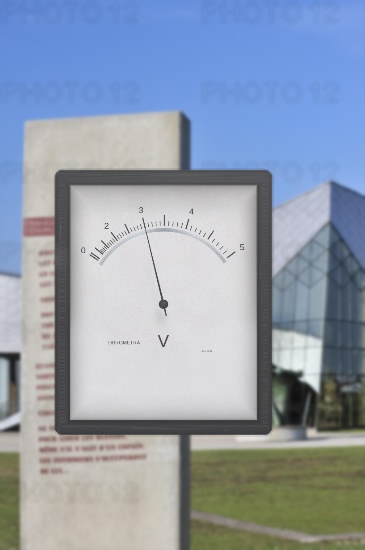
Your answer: 3 V
